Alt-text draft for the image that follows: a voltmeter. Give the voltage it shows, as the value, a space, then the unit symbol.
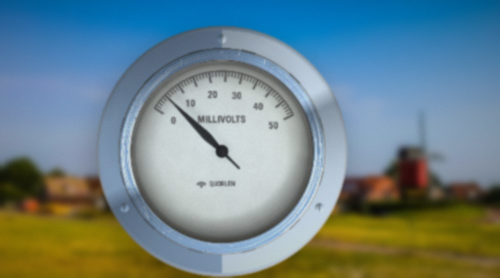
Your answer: 5 mV
